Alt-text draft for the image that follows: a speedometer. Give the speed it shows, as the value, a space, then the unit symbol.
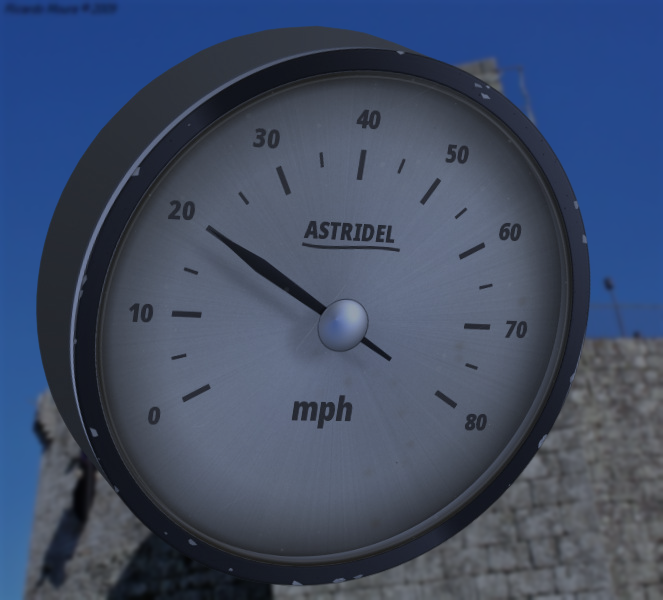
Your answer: 20 mph
